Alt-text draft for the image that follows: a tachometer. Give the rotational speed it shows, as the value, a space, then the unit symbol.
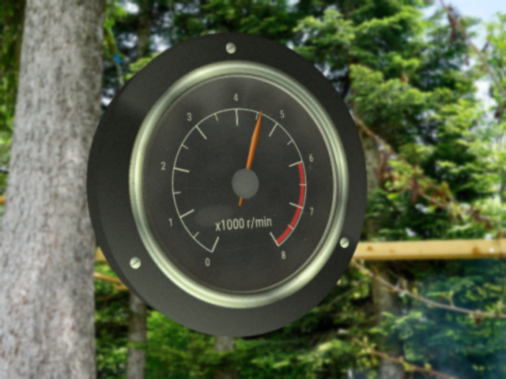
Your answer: 4500 rpm
